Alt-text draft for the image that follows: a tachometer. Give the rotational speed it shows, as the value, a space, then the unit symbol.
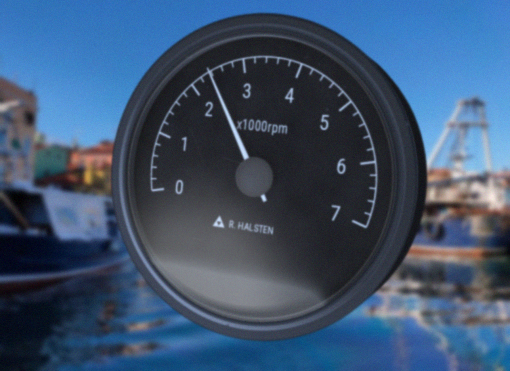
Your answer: 2400 rpm
